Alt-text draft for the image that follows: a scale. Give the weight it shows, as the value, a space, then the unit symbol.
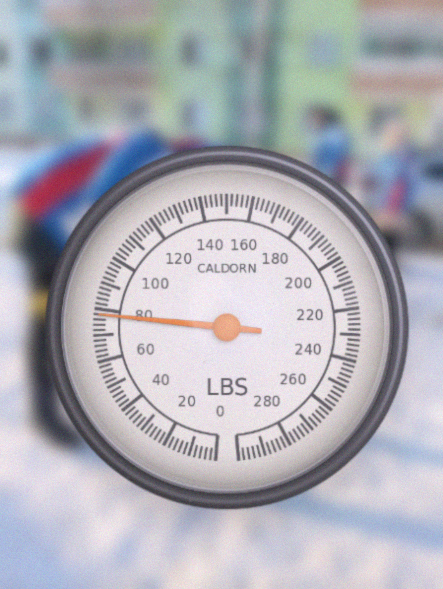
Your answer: 78 lb
